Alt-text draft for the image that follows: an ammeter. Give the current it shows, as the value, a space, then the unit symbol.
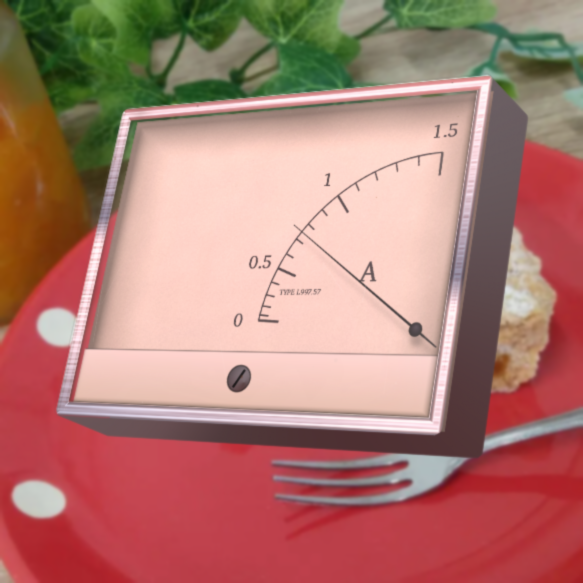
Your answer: 0.75 A
